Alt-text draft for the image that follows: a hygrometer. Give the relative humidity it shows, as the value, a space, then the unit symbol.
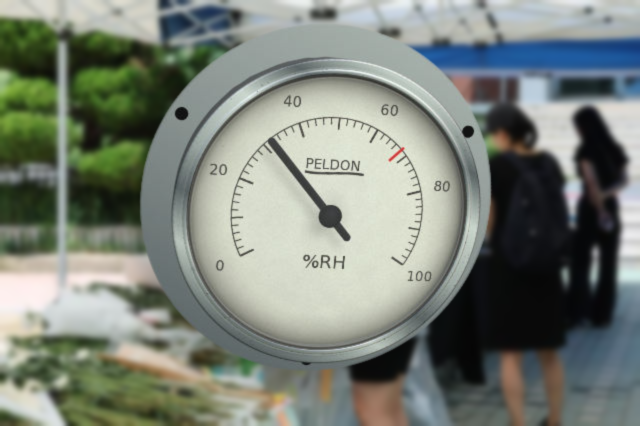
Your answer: 32 %
